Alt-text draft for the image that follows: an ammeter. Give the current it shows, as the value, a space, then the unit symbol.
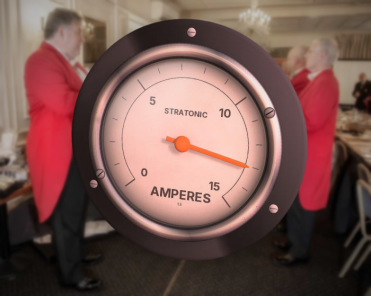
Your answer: 13 A
